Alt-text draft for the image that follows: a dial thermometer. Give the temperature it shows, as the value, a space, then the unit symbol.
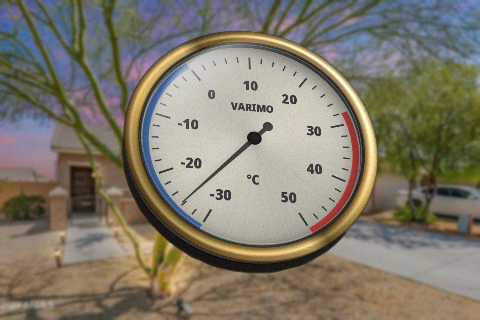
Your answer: -26 °C
